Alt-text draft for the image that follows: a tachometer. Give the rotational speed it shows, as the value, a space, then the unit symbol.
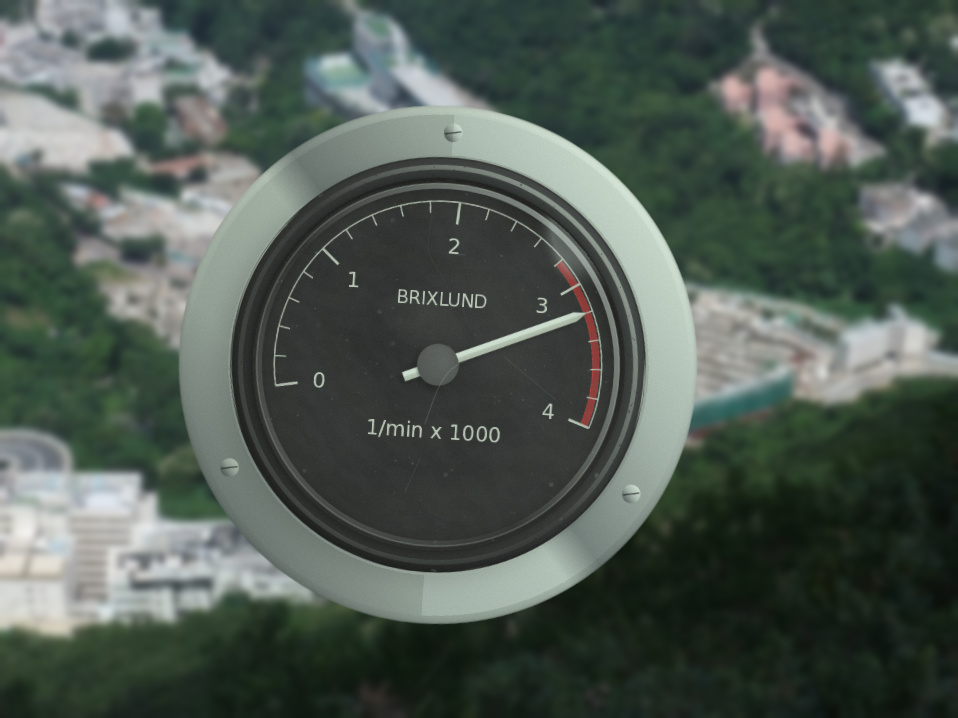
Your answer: 3200 rpm
